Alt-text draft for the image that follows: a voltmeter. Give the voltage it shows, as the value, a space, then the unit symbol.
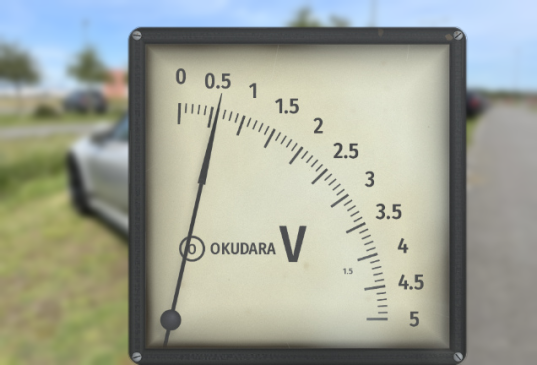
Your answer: 0.6 V
